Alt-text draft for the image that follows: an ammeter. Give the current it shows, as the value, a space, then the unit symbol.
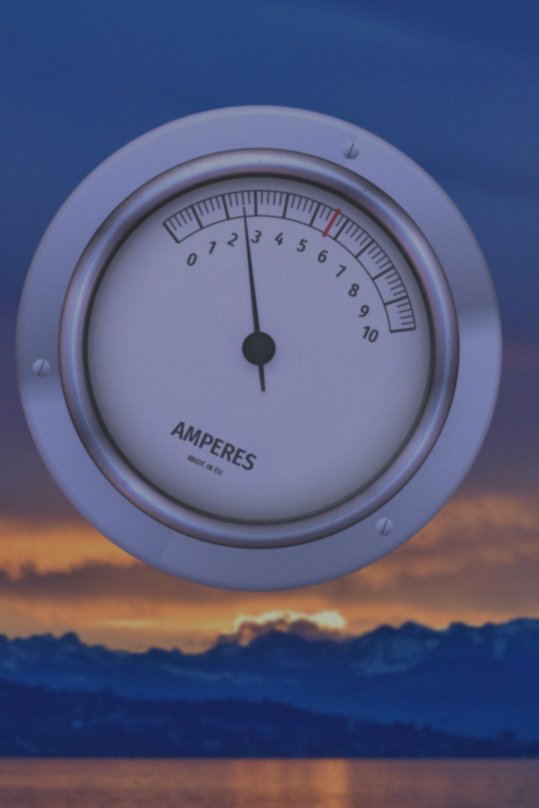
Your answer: 2.6 A
